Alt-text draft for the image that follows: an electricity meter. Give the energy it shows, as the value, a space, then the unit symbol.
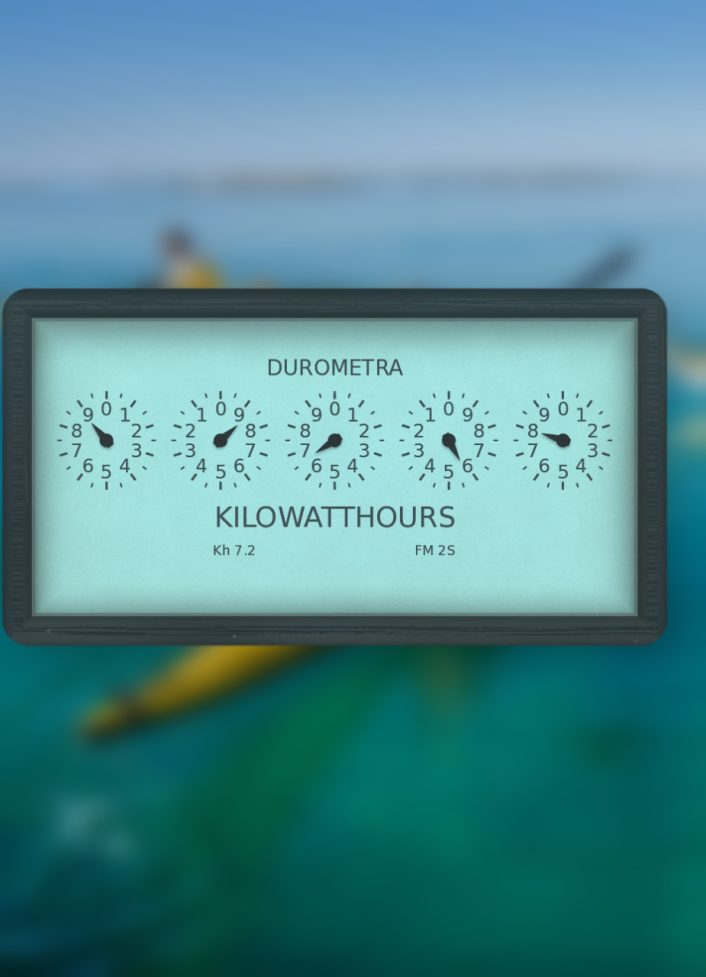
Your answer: 88658 kWh
